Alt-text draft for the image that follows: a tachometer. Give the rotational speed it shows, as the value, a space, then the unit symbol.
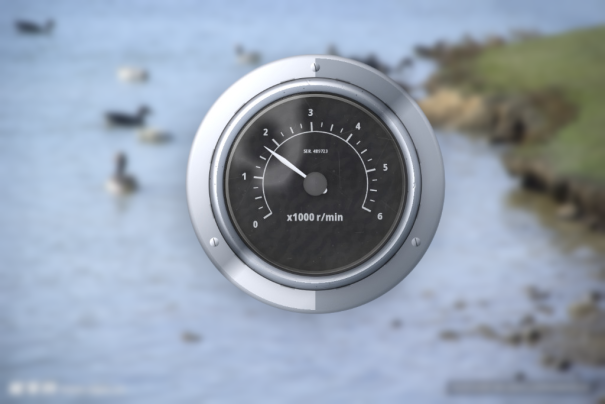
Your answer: 1750 rpm
